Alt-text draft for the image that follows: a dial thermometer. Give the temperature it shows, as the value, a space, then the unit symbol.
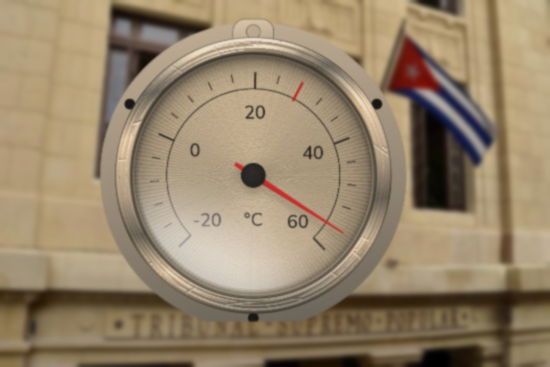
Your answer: 56 °C
